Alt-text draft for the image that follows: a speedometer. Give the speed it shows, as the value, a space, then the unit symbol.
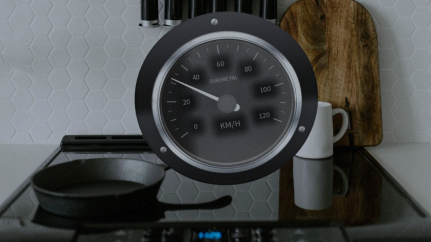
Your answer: 32.5 km/h
